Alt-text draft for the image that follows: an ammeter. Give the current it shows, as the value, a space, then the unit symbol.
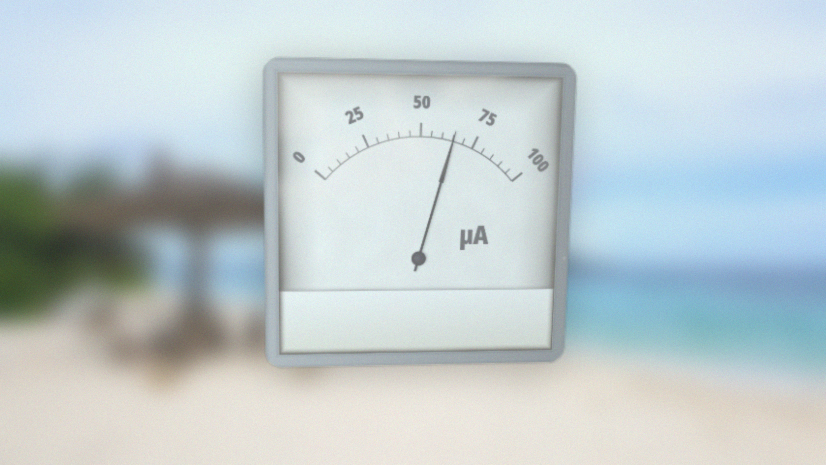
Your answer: 65 µA
